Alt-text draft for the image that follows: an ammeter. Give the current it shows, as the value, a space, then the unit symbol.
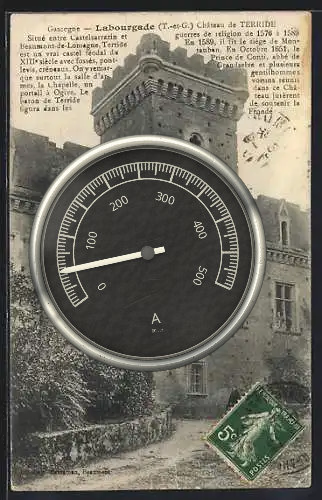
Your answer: 50 A
